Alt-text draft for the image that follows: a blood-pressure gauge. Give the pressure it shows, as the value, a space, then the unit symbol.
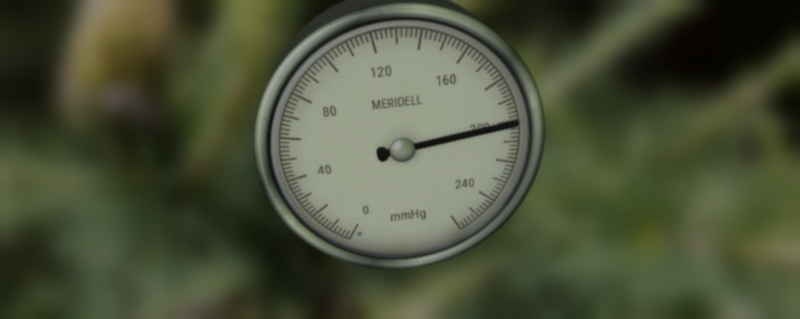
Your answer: 200 mmHg
